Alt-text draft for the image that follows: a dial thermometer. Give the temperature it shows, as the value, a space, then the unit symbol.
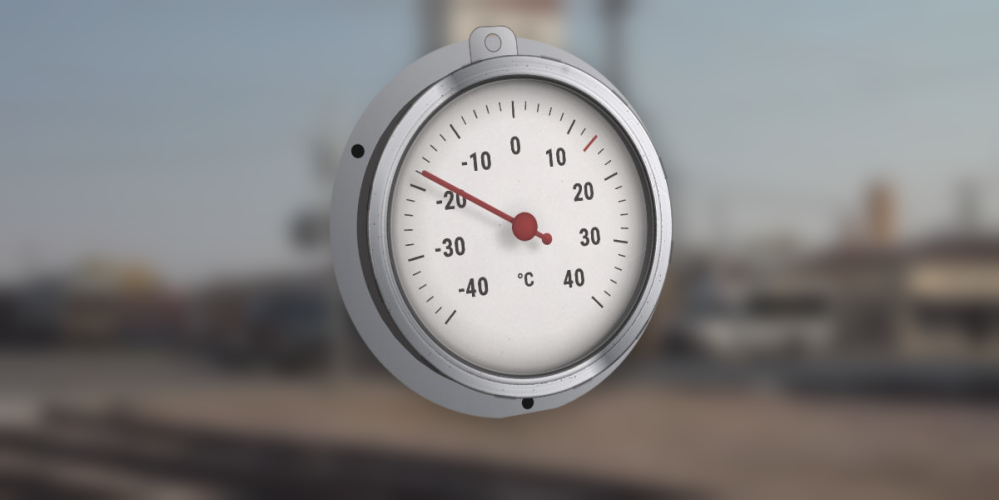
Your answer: -18 °C
